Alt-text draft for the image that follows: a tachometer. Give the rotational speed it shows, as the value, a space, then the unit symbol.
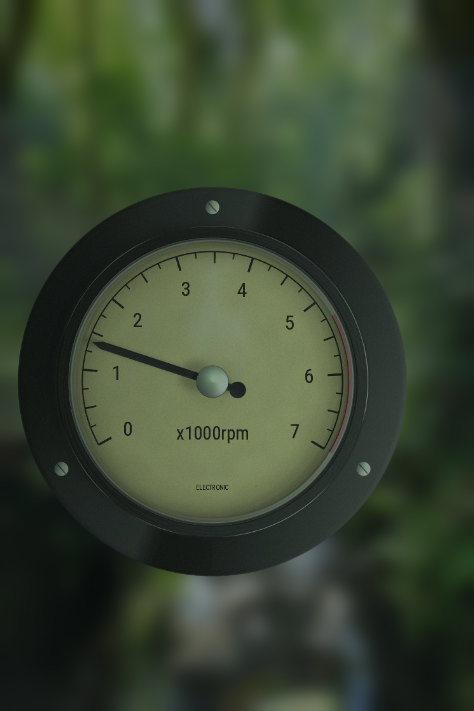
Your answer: 1375 rpm
